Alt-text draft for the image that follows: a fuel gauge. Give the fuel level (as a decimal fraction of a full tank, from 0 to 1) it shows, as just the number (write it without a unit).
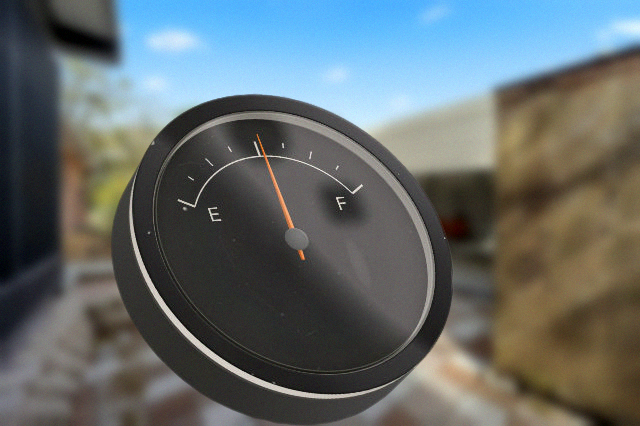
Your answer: 0.5
